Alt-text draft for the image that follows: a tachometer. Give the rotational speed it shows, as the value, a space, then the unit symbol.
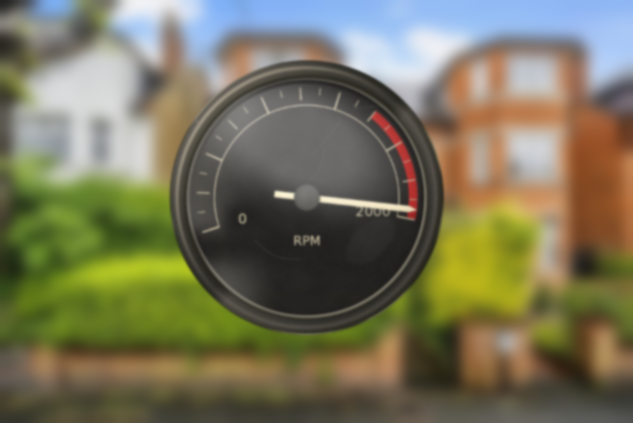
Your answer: 1950 rpm
